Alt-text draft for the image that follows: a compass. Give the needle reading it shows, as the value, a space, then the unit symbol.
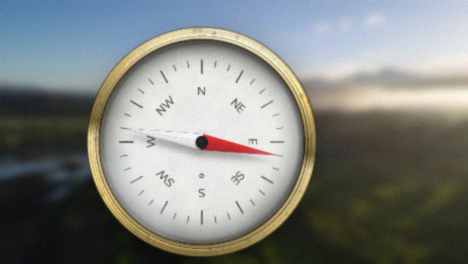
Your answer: 100 °
